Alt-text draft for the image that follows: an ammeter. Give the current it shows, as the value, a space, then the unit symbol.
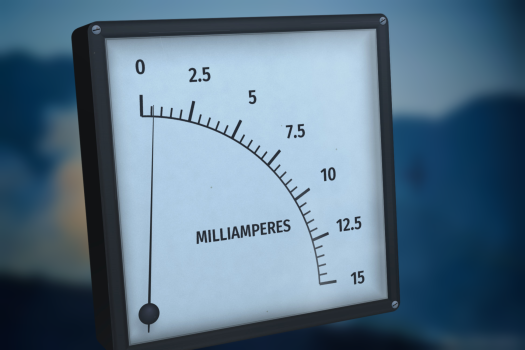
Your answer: 0.5 mA
